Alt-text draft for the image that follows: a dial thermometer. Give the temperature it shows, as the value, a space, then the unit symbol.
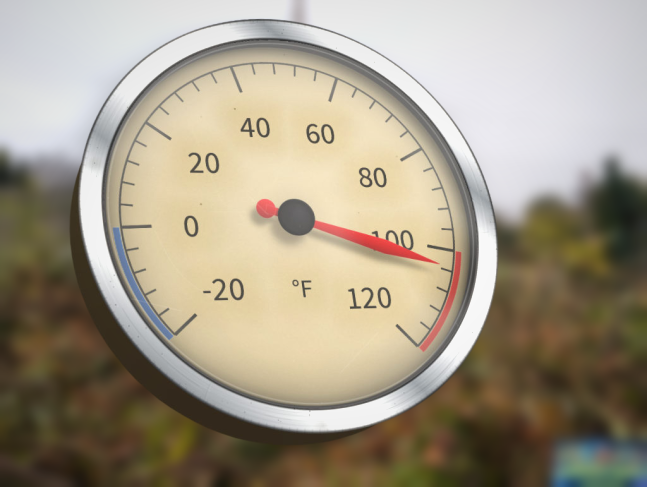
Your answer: 104 °F
